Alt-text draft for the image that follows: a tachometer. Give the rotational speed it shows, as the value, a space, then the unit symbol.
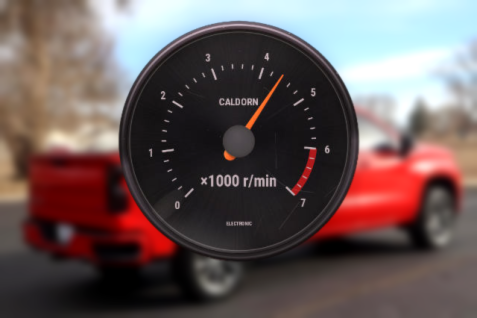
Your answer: 4400 rpm
